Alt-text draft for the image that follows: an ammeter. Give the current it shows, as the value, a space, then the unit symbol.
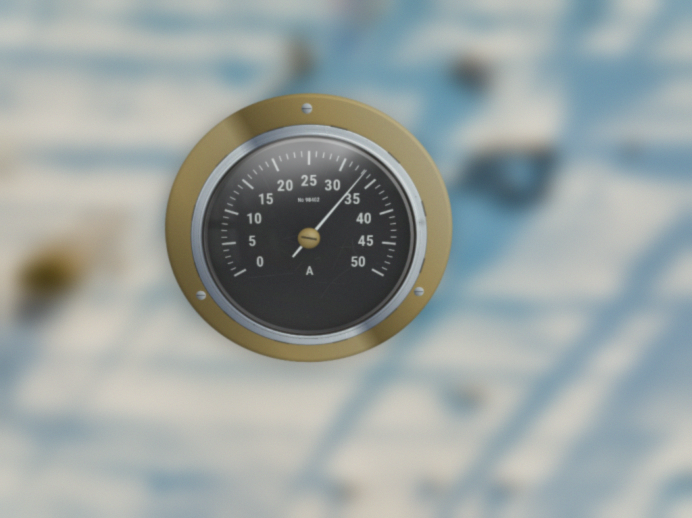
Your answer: 33 A
